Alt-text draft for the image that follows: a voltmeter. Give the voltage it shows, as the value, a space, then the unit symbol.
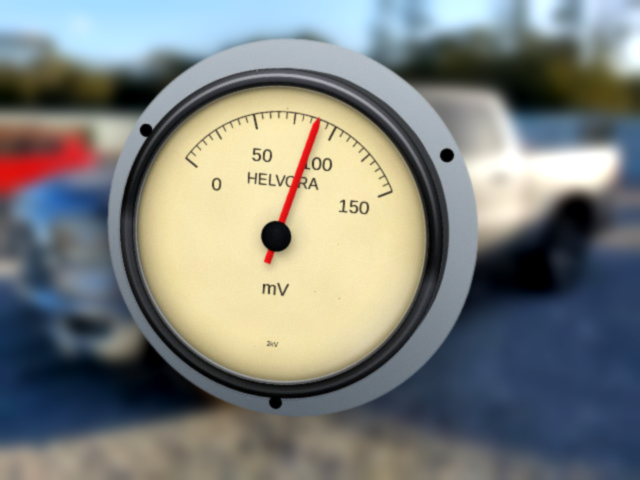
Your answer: 90 mV
